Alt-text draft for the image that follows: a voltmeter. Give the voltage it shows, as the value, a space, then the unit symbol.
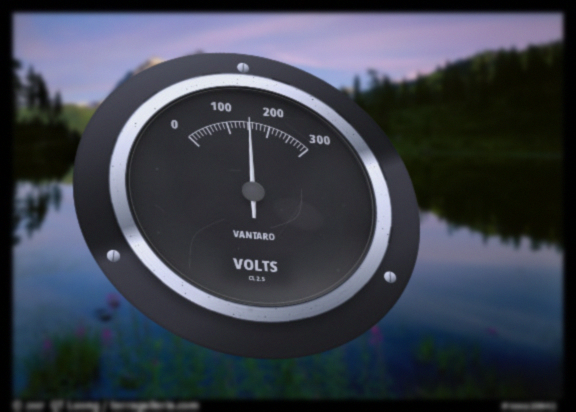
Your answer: 150 V
